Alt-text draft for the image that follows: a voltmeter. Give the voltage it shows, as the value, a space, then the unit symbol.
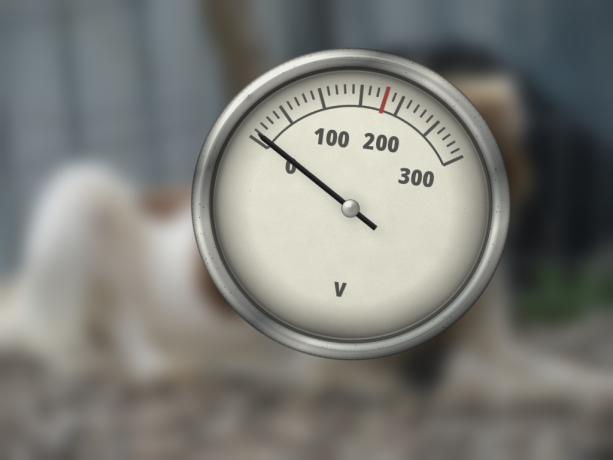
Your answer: 10 V
